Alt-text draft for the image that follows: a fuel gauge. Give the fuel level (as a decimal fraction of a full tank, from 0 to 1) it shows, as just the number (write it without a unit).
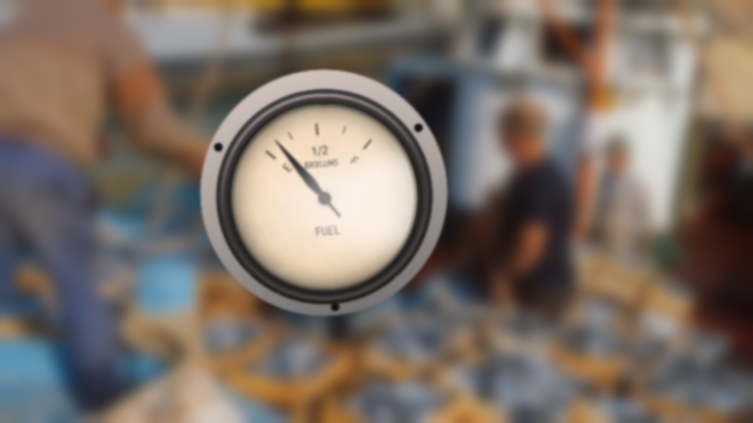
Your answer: 0.125
